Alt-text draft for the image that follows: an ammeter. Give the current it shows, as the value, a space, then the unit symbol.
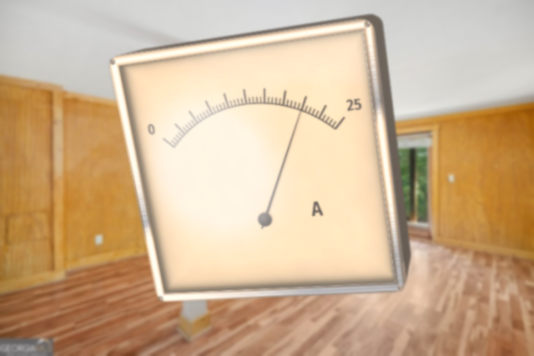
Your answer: 20 A
